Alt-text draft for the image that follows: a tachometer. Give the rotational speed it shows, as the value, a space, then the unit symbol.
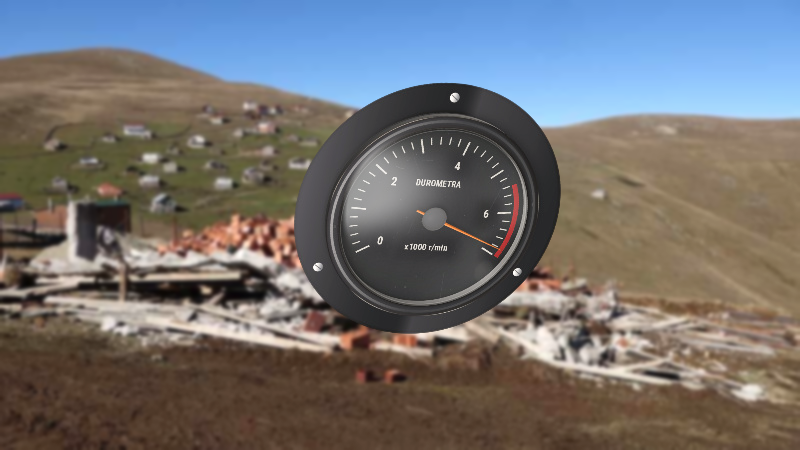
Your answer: 6800 rpm
